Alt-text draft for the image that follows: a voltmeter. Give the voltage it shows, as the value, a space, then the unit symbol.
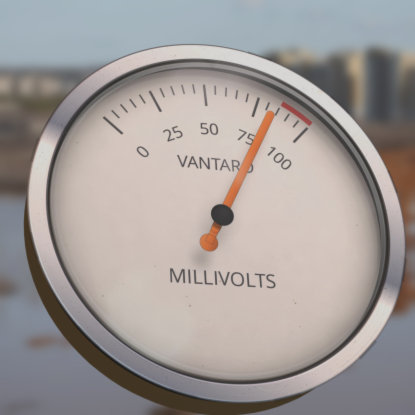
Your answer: 82.5 mV
